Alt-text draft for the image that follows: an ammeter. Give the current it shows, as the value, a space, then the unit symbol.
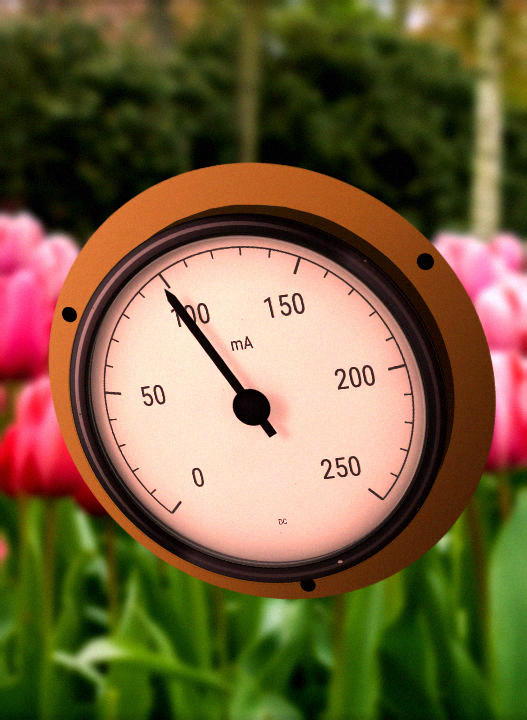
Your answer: 100 mA
